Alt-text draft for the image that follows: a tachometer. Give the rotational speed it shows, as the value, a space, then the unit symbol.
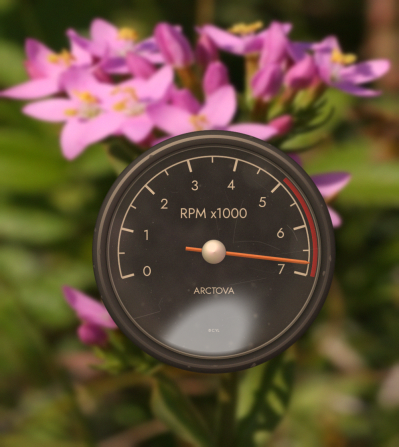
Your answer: 6750 rpm
